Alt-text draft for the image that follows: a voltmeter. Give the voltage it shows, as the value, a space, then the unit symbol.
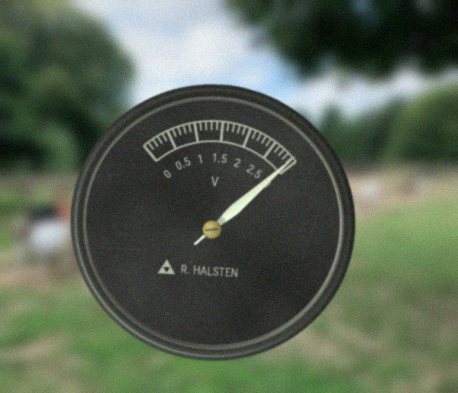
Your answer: 2.9 V
